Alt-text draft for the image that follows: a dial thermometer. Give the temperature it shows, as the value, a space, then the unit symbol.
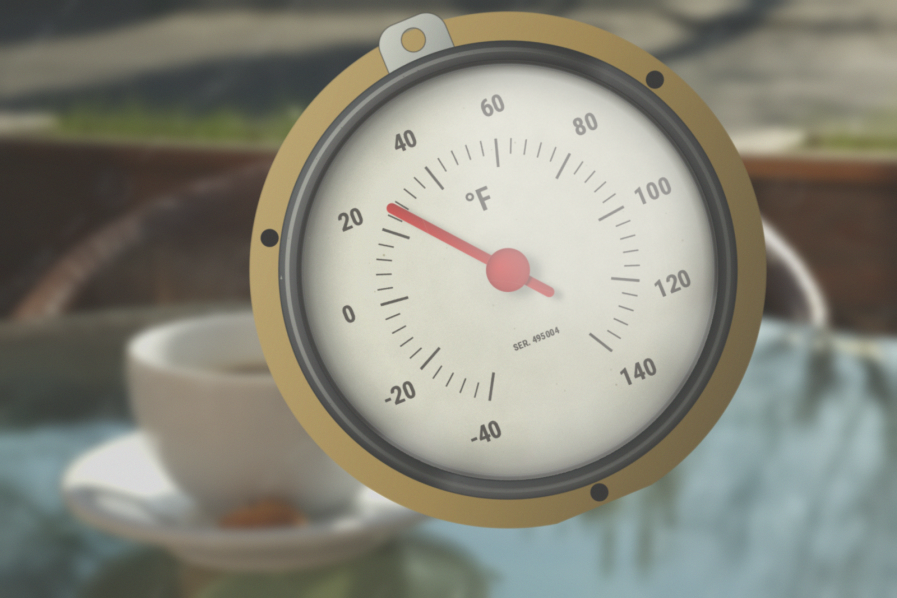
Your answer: 26 °F
